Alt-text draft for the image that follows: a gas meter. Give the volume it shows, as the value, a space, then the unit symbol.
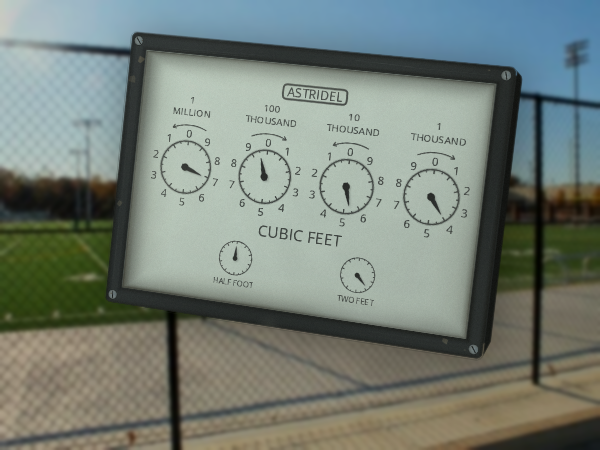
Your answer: 695400 ft³
